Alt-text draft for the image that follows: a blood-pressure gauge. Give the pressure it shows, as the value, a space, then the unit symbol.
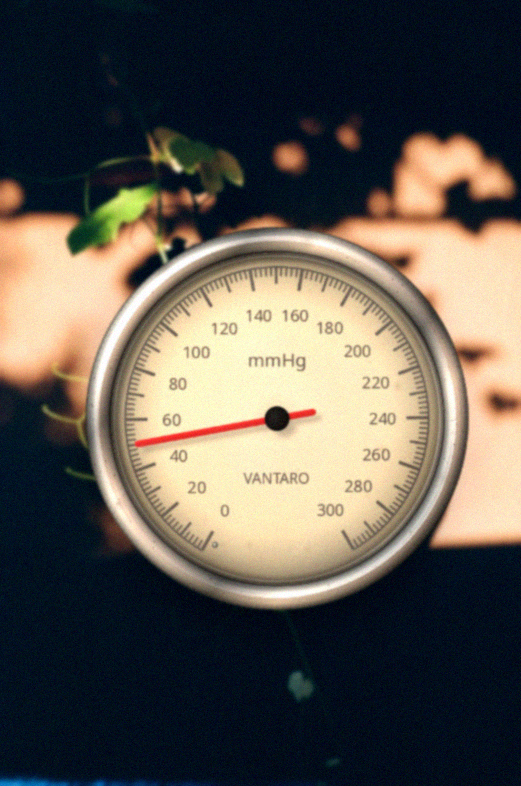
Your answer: 50 mmHg
